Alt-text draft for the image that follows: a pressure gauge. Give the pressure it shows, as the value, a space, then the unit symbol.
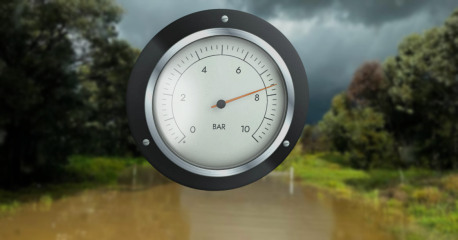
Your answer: 7.6 bar
